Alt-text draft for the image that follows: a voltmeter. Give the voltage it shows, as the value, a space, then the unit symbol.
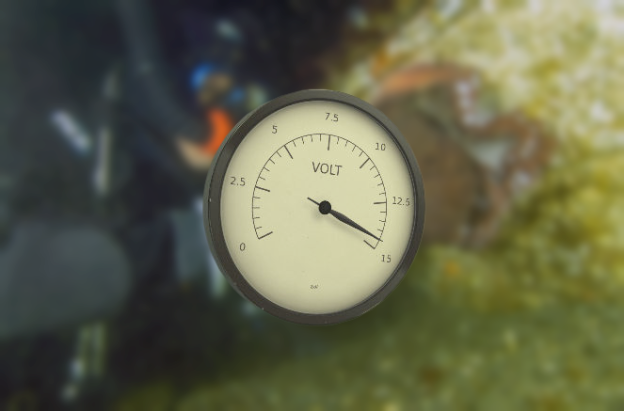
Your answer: 14.5 V
